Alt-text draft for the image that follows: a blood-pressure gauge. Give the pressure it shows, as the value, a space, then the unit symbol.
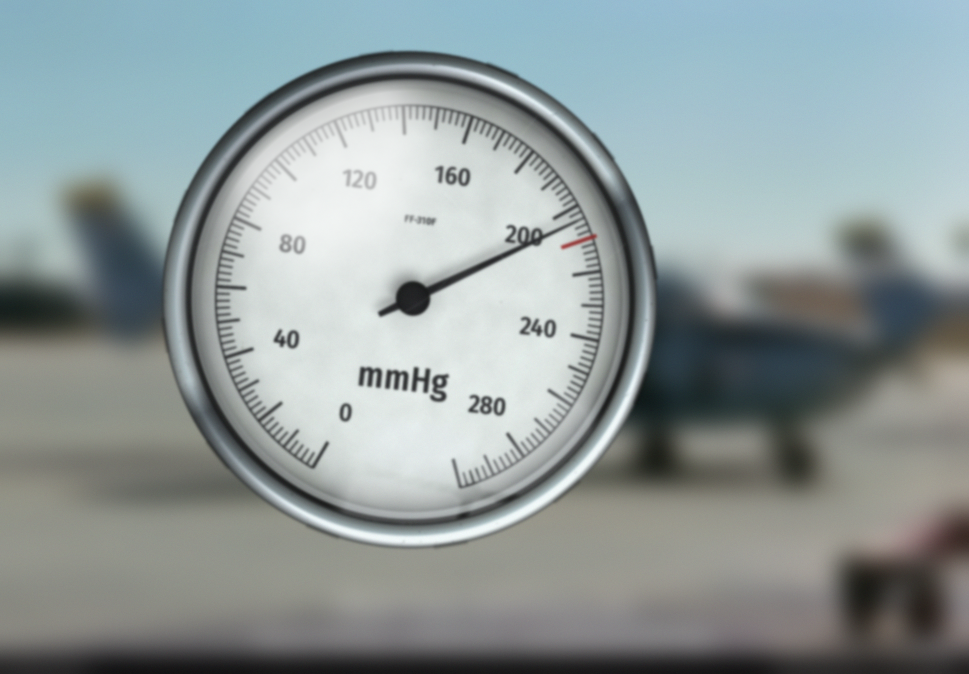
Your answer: 204 mmHg
